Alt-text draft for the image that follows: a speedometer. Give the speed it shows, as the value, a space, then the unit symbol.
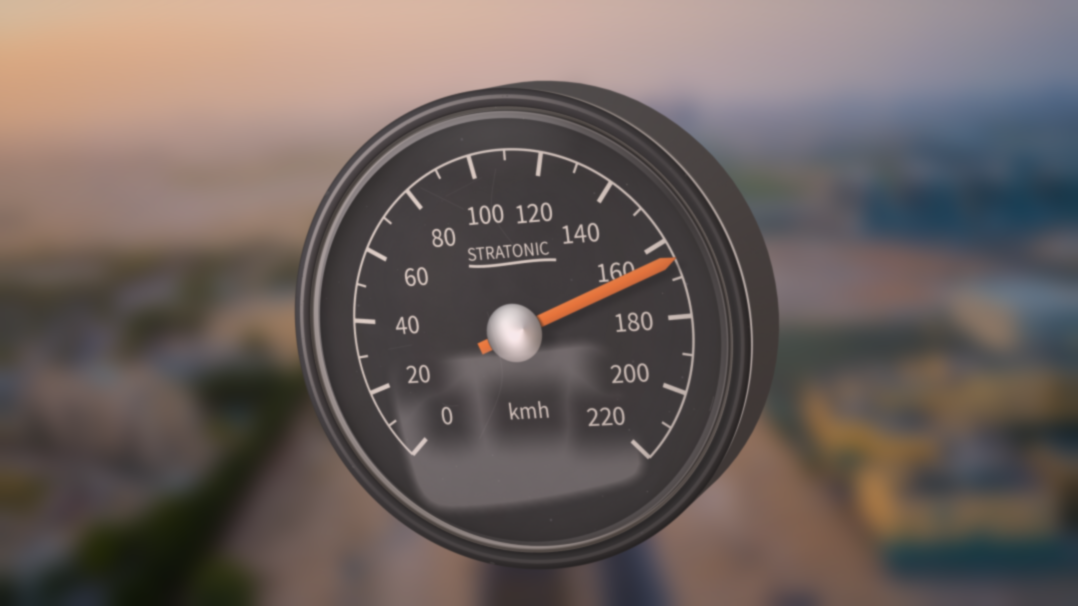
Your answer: 165 km/h
